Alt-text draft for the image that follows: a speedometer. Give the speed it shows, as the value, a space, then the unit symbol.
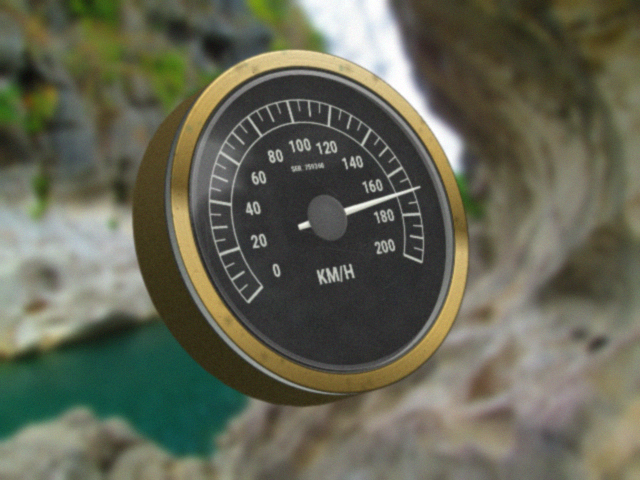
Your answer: 170 km/h
